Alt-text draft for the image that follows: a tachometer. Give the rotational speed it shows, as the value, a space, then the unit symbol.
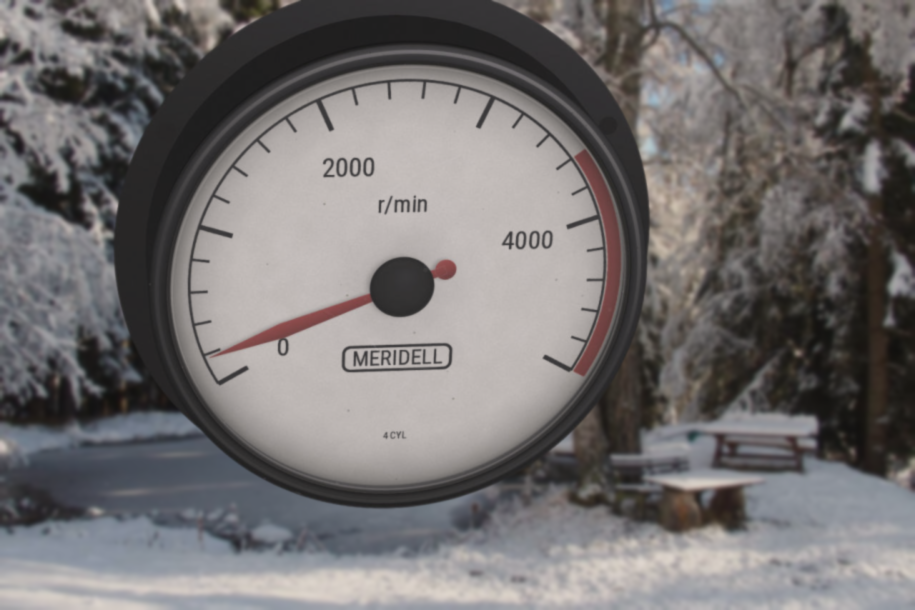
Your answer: 200 rpm
